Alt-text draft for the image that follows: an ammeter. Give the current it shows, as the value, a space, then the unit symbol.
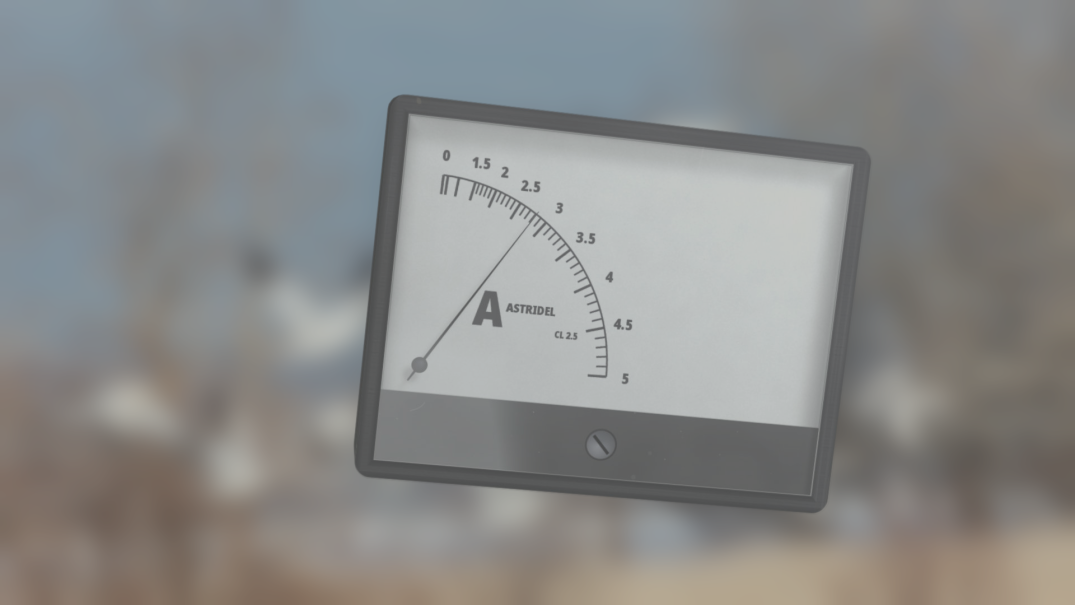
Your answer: 2.8 A
